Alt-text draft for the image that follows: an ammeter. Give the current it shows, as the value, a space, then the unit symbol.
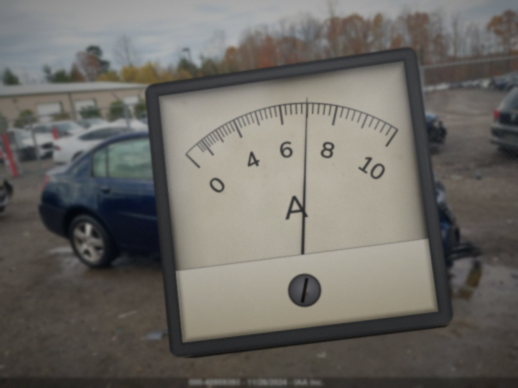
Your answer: 7 A
